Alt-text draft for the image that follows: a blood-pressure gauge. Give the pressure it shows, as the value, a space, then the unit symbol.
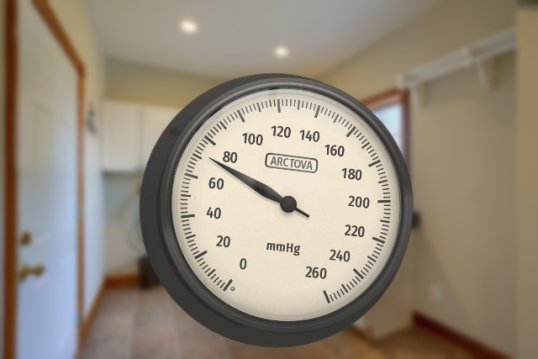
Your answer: 72 mmHg
